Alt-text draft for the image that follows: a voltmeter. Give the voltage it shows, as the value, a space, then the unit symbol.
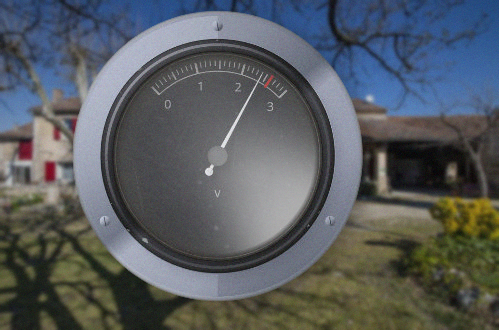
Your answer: 2.4 V
